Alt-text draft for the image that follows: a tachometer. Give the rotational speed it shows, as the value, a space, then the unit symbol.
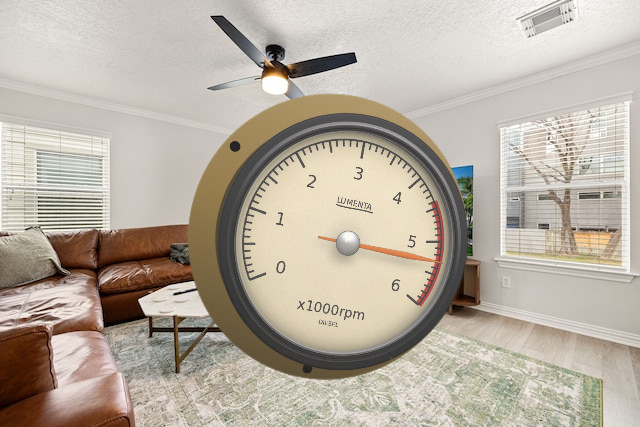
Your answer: 5300 rpm
